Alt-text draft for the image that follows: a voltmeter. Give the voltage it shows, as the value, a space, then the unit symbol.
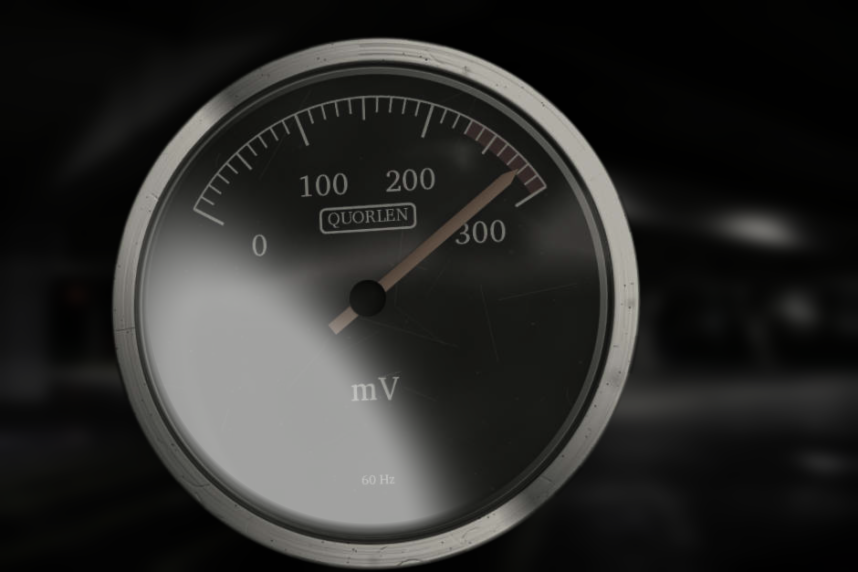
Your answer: 280 mV
